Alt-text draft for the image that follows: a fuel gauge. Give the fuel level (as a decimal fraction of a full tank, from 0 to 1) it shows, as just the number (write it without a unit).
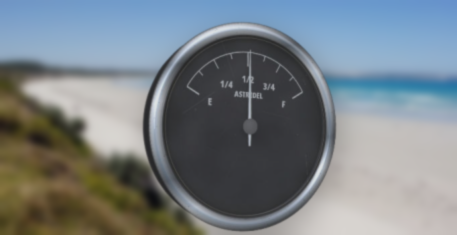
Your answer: 0.5
